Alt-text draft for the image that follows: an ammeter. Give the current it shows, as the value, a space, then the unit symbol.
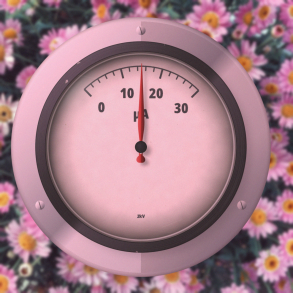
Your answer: 15 µA
